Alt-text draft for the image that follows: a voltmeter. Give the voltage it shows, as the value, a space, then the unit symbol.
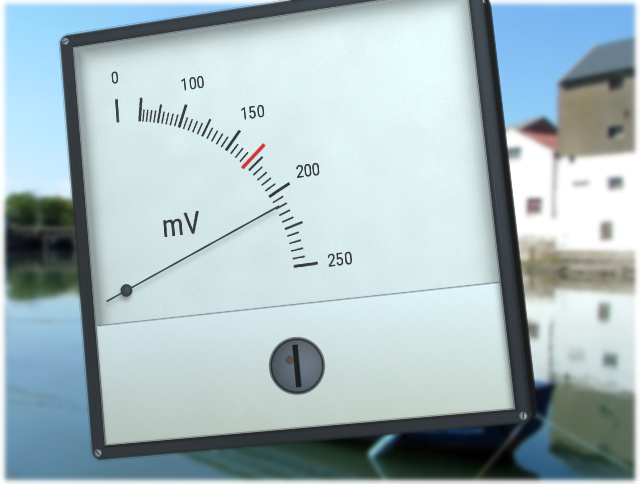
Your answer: 210 mV
